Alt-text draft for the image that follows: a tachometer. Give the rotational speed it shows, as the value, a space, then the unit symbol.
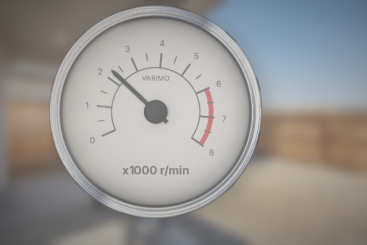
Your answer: 2250 rpm
